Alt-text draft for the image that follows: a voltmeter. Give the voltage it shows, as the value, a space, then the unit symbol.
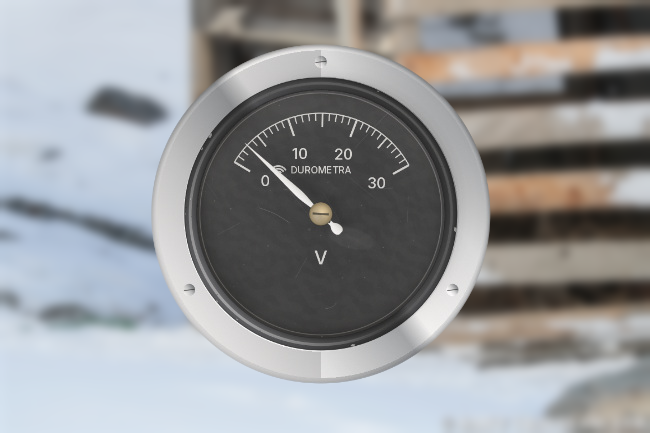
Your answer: 3 V
